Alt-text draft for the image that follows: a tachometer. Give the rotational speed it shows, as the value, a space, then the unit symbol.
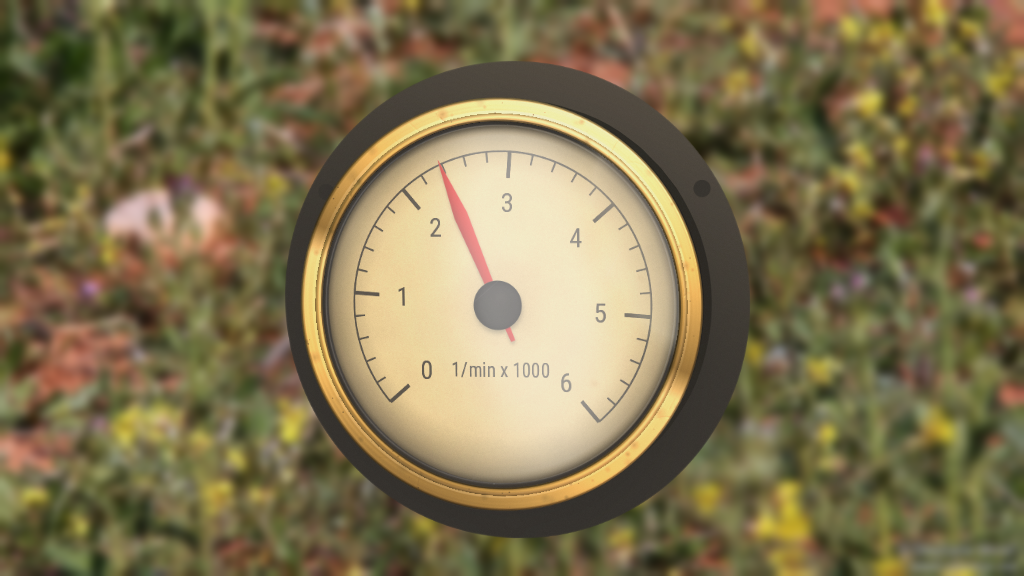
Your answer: 2400 rpm
